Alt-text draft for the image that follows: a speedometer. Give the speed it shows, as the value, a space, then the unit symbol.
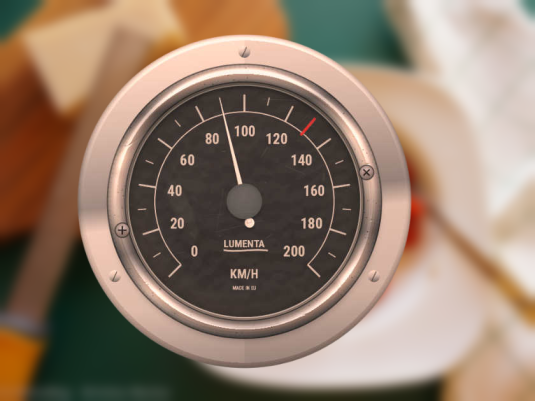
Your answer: 90 km/h
